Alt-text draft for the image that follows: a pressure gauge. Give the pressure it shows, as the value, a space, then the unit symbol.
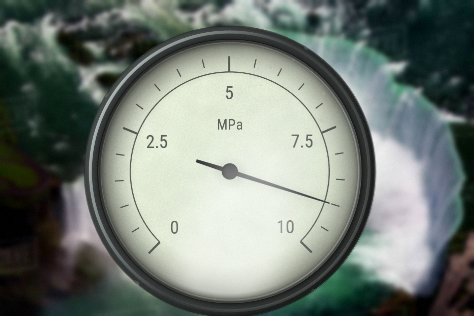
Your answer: 9 MPa
